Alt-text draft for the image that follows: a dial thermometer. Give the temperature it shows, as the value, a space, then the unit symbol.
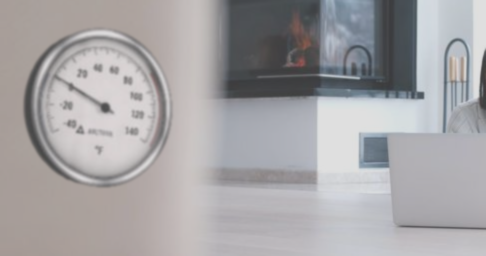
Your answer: 0 °F
